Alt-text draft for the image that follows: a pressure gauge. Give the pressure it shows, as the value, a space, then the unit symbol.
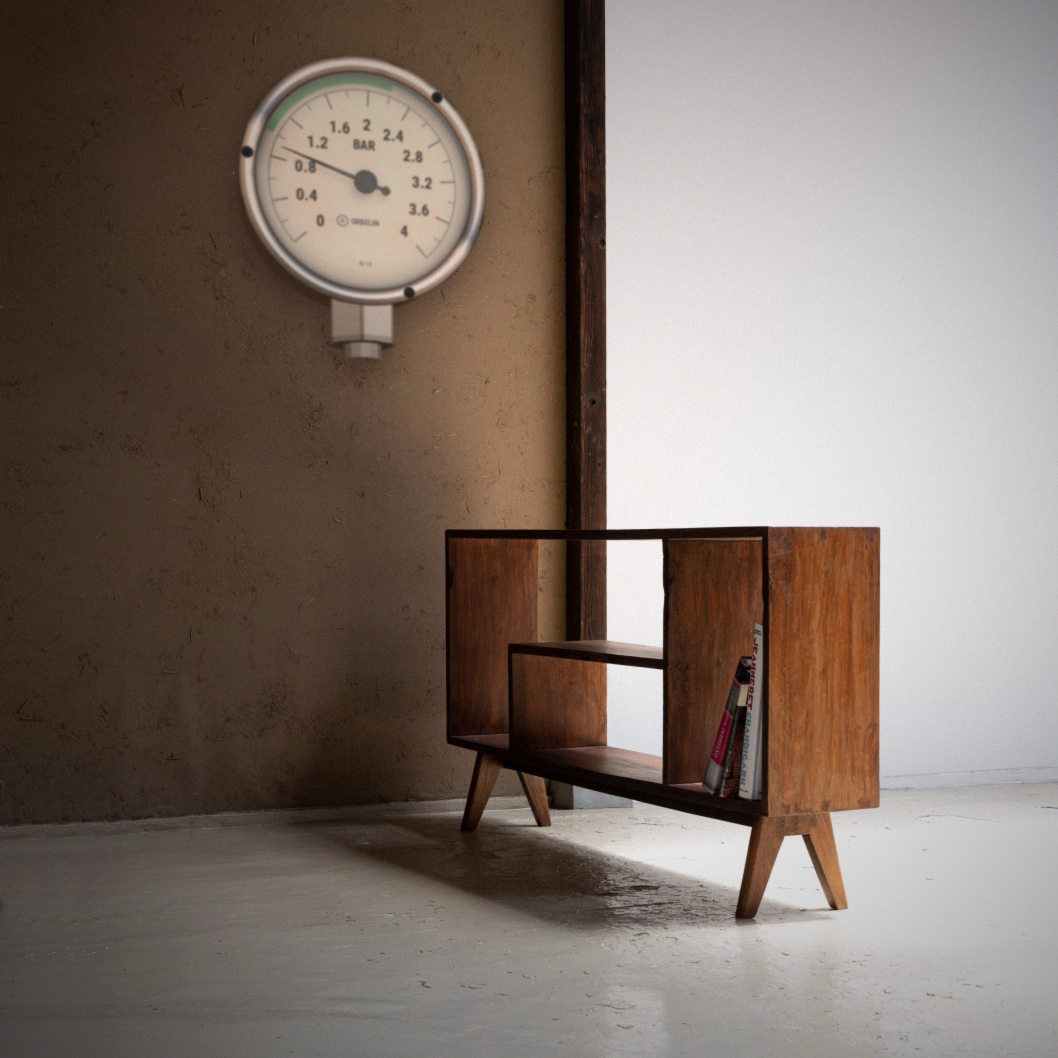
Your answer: 0.9 bar
